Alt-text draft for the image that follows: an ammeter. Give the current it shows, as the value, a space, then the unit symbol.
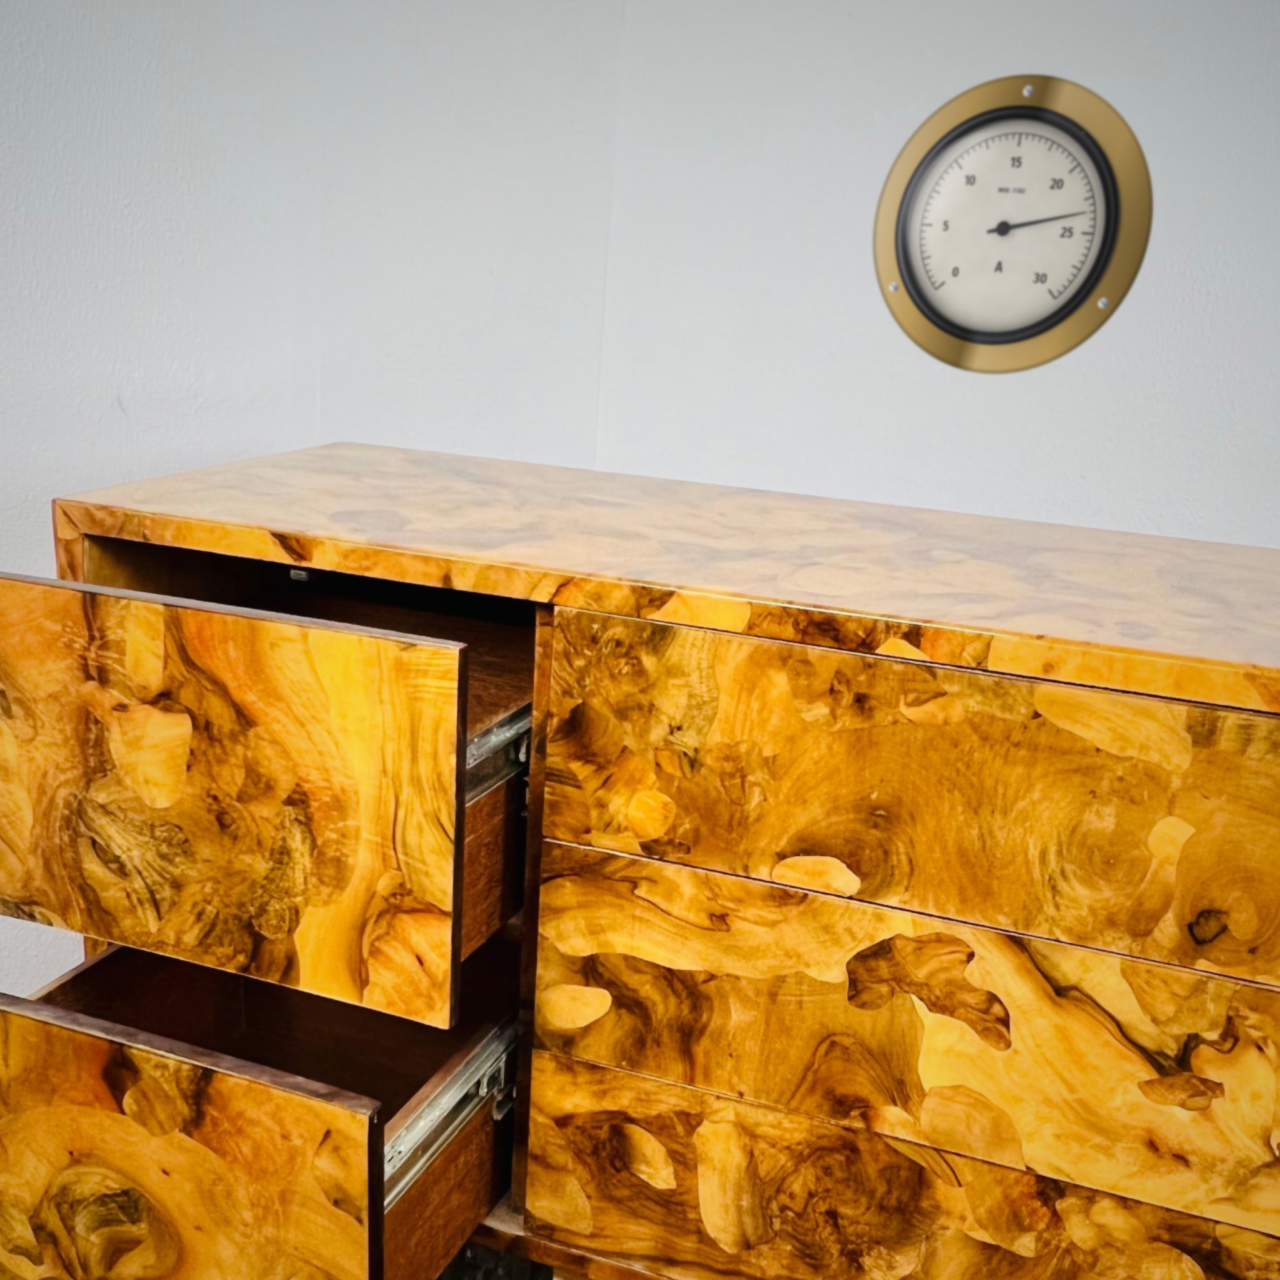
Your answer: 23.5 A
